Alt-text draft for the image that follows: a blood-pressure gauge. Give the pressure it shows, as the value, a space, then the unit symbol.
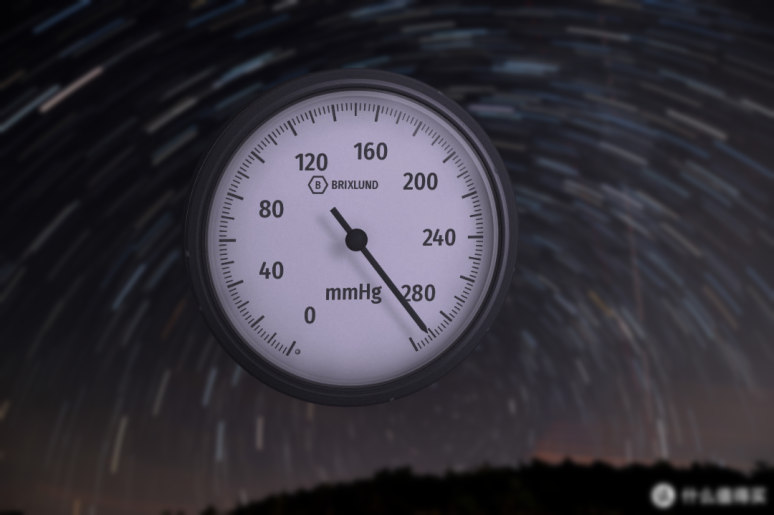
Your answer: 292 mmHg
